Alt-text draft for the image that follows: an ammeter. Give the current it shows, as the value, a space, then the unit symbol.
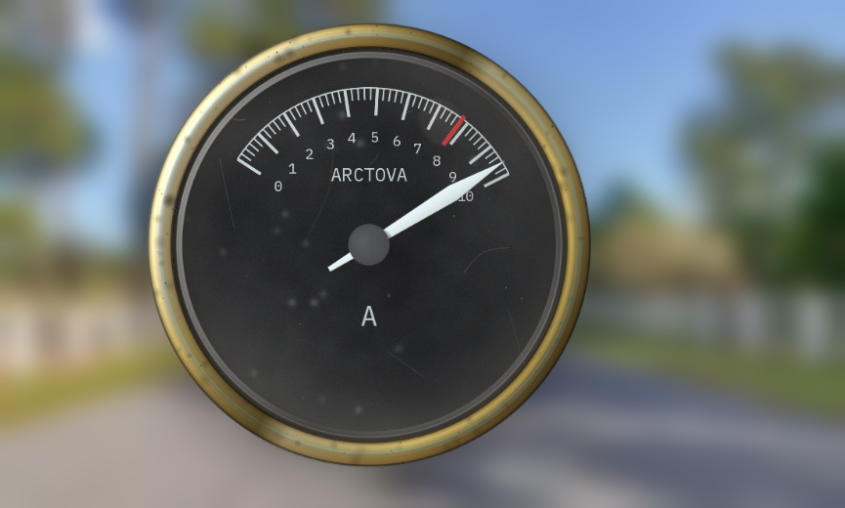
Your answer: 9.6 A
